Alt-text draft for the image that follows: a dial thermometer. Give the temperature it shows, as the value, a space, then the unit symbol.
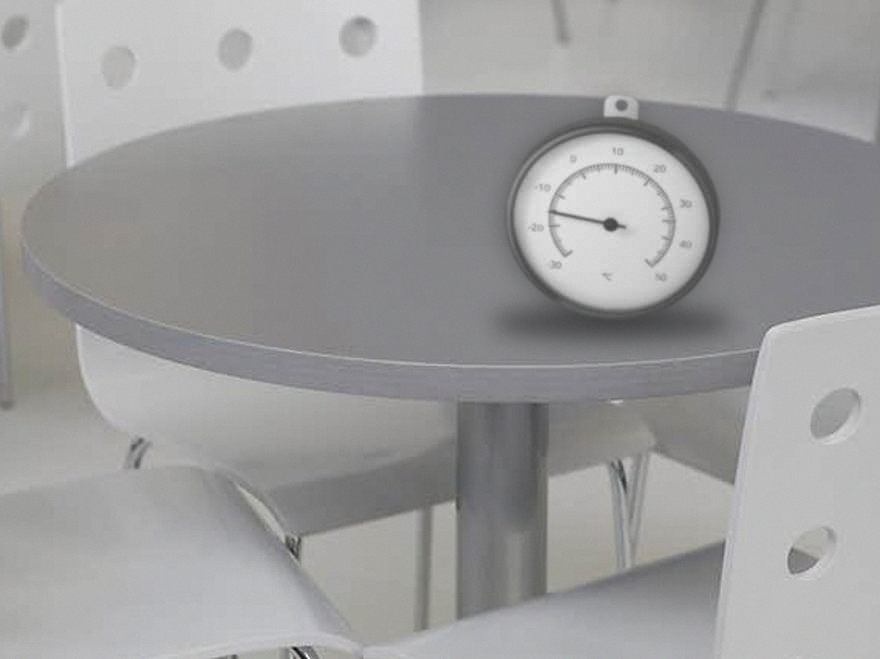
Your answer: -15 °C
